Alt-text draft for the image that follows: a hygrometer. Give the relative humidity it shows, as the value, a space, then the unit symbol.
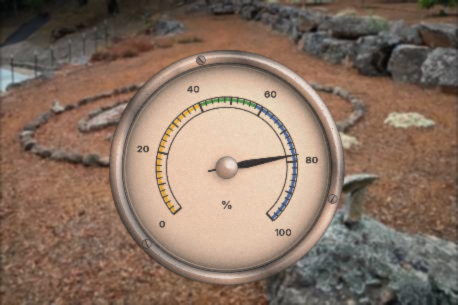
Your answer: 78 %
